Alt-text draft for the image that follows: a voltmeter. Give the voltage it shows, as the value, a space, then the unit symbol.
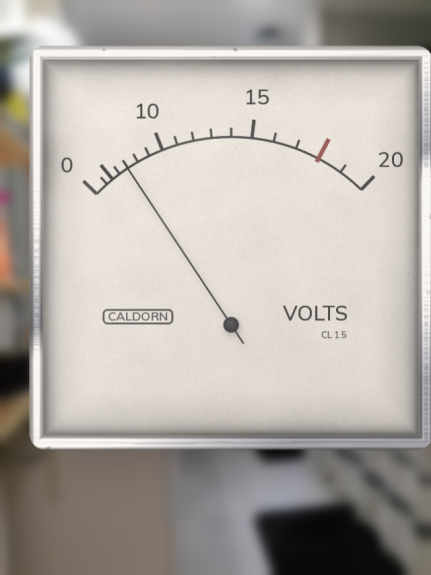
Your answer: 7 V
